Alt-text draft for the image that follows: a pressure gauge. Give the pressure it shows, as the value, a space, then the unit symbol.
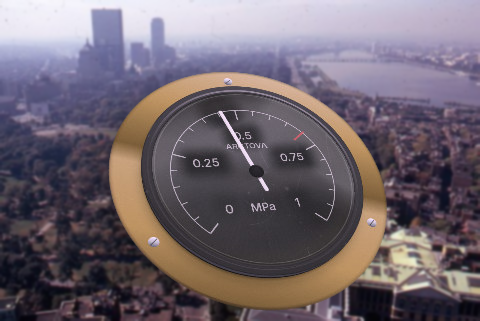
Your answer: 0.45 MPa
